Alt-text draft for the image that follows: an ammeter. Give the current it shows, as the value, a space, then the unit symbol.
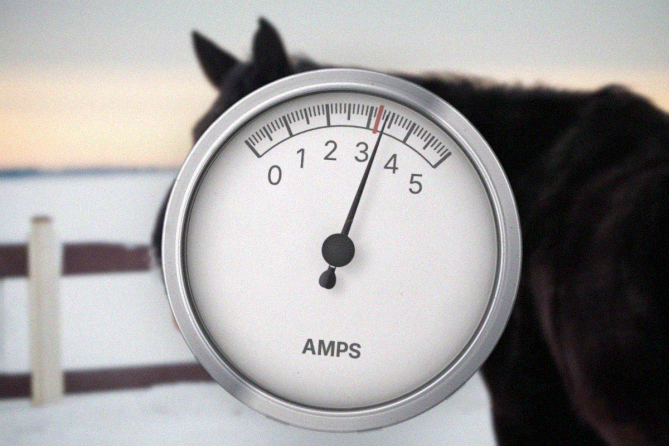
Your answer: 3.4 A
